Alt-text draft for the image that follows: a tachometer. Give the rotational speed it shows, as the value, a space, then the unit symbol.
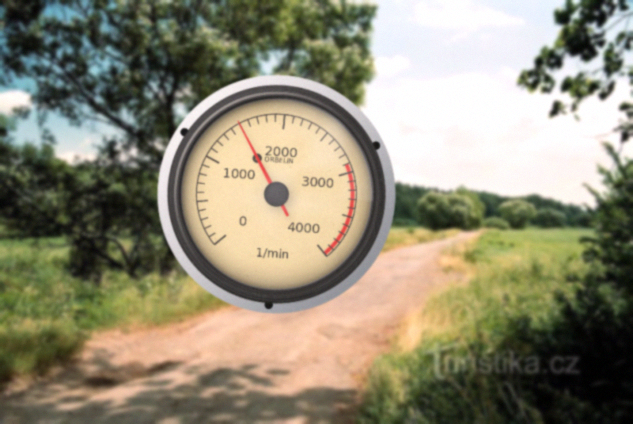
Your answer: 1500 rpm
